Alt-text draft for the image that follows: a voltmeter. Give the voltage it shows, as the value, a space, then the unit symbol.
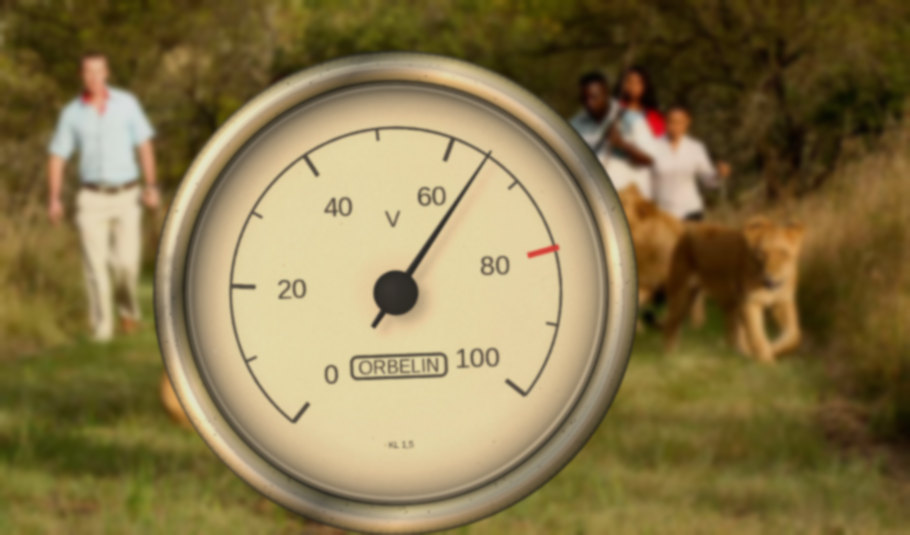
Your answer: 65 V
